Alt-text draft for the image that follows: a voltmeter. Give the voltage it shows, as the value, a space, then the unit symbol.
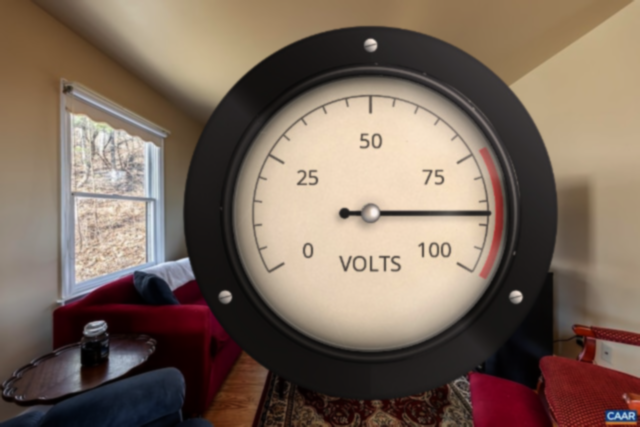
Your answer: 87.5 V
